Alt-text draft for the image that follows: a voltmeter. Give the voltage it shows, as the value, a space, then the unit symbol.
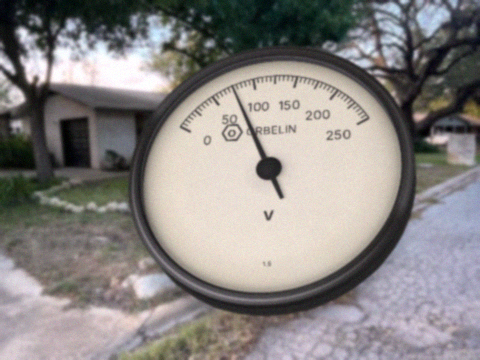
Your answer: 75 V
